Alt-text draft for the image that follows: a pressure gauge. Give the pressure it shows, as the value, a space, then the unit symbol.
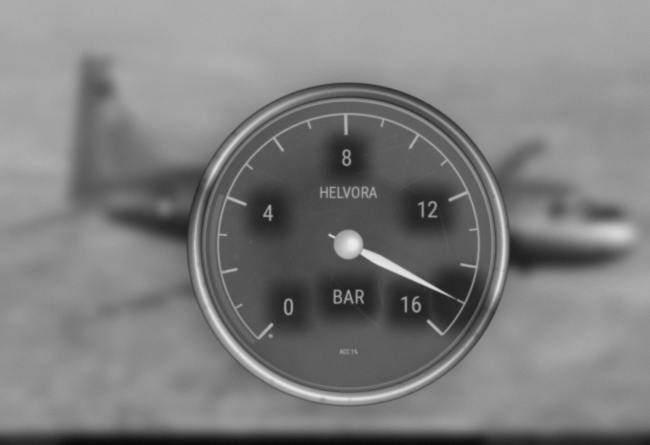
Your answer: 15 bar
